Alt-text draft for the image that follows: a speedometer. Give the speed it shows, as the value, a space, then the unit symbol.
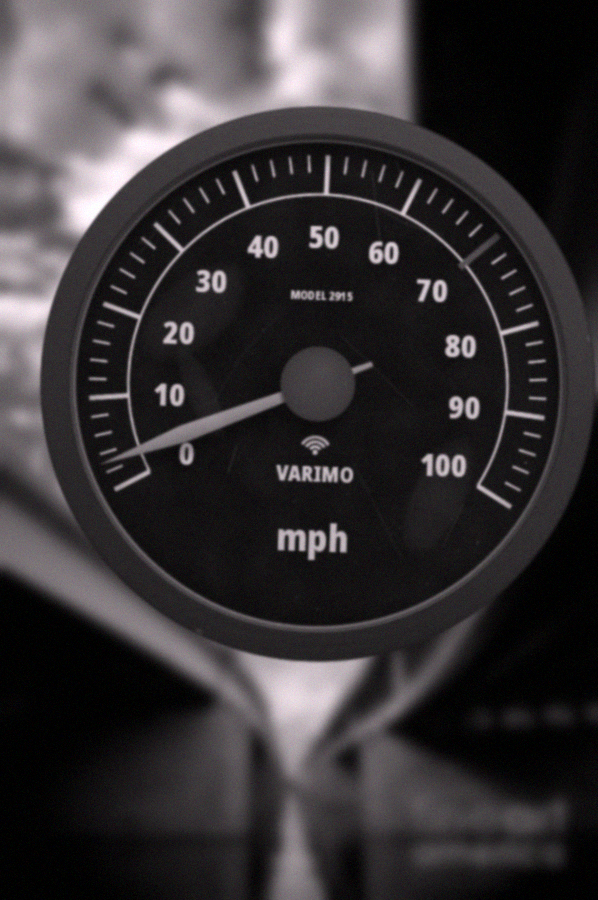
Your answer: 3 mph
